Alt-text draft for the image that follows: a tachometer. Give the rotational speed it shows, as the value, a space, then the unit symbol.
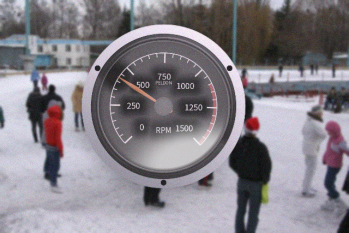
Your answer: 425 rpm
